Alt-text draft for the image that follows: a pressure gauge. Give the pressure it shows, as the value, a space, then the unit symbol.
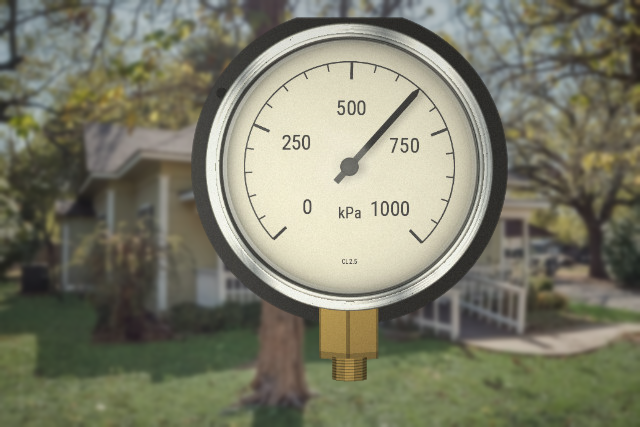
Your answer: 650 kPa
